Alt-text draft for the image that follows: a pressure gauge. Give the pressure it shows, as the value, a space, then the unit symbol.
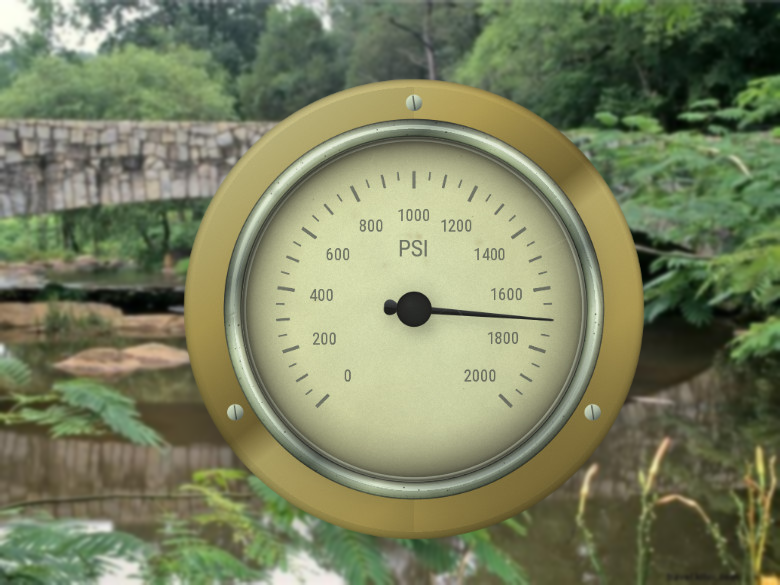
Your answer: 1700 psi
